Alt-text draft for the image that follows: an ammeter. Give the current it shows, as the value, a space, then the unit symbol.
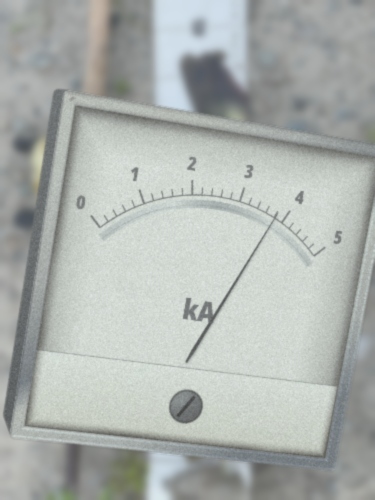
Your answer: 3.8 kA
